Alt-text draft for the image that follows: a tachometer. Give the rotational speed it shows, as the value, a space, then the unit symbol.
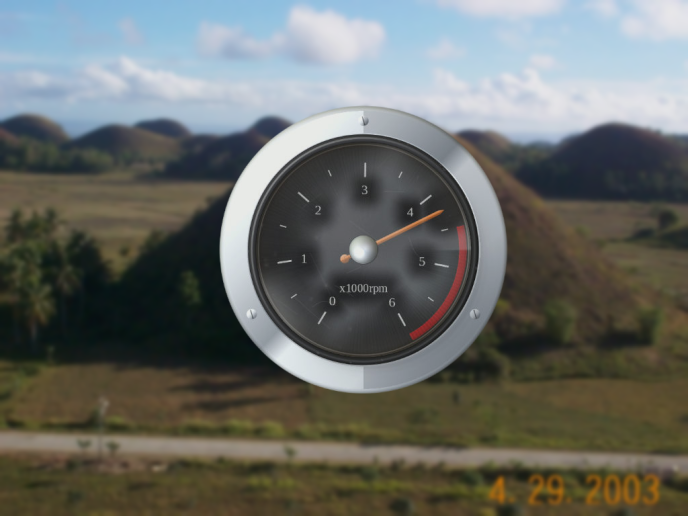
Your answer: 4250 rpm
